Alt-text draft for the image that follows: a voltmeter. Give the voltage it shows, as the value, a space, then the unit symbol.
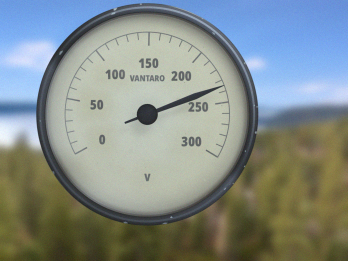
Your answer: 235 V
